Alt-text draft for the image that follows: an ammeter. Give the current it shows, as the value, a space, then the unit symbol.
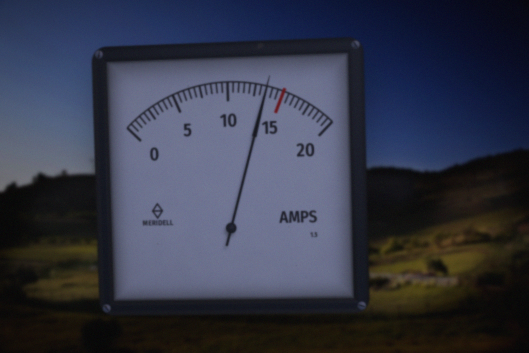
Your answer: 13.5 A
